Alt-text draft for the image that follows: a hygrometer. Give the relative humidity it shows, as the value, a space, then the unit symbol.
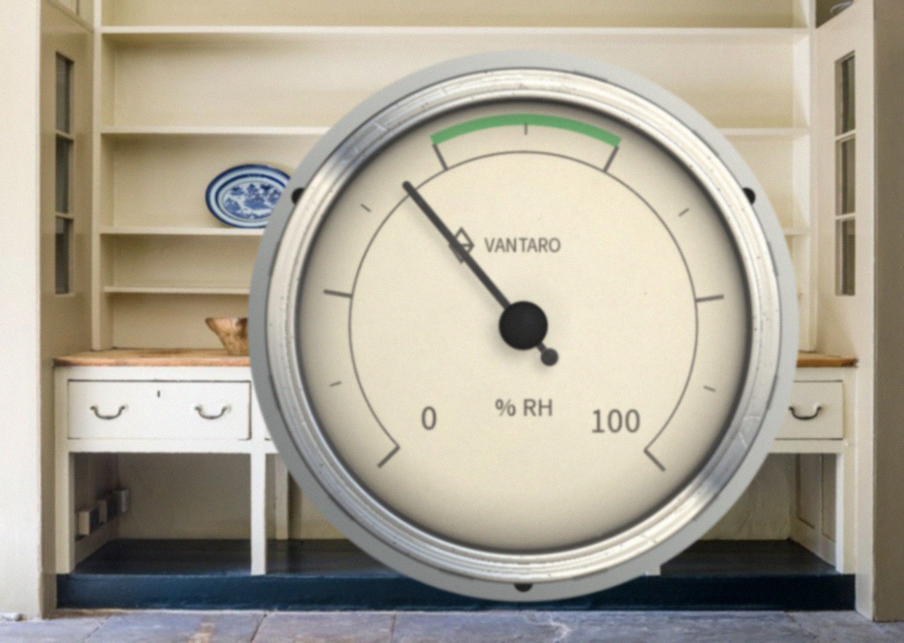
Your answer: 35 %
